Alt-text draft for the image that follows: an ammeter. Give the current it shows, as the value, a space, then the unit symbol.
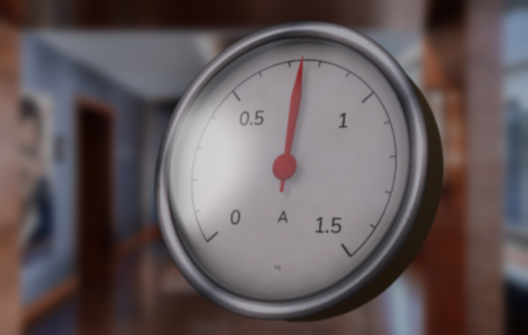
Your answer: 0.75 A
